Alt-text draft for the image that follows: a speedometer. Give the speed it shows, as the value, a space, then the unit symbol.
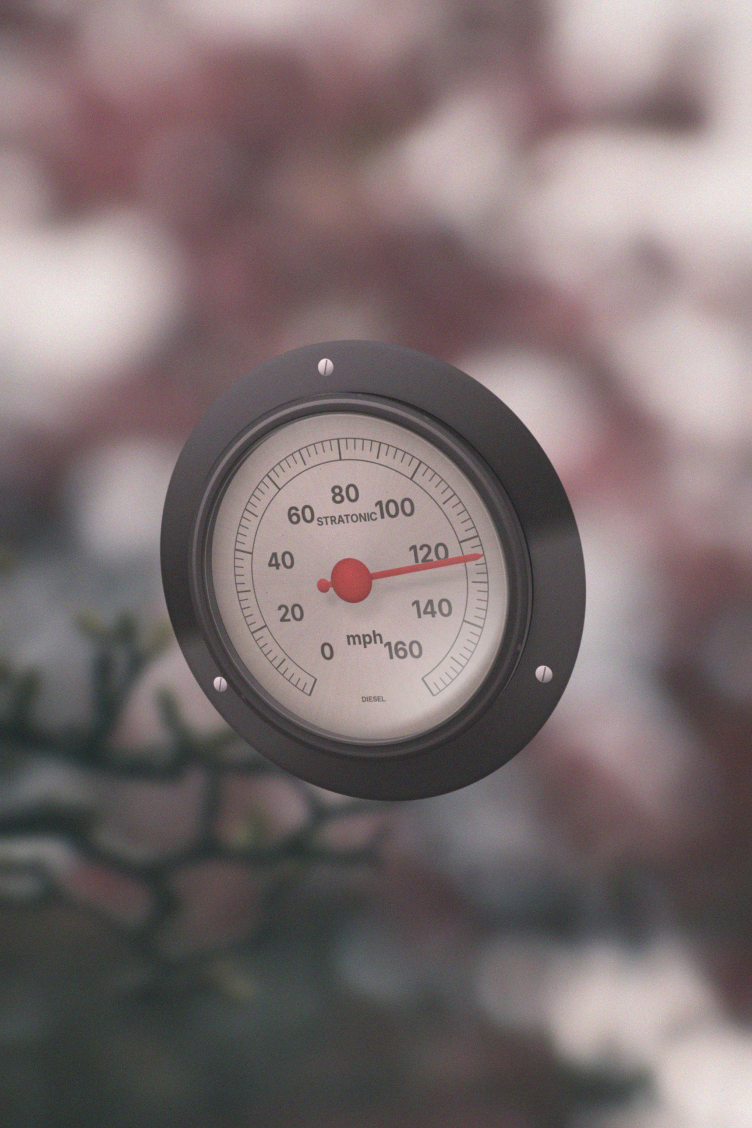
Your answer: 124 mph
